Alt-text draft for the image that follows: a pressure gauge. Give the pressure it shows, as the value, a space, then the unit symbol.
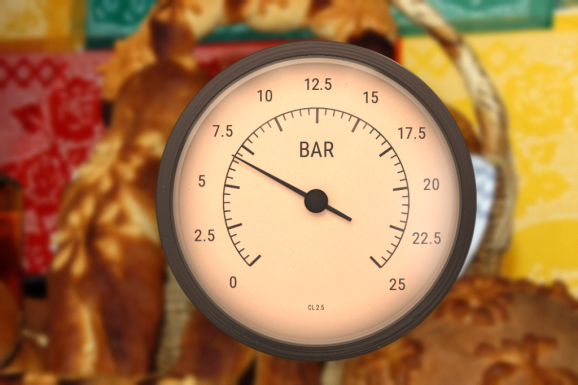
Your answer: 6.75 bar
